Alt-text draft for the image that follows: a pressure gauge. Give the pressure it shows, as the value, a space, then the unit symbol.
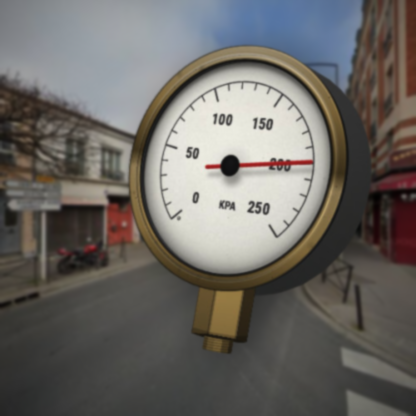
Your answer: 200 kPa
